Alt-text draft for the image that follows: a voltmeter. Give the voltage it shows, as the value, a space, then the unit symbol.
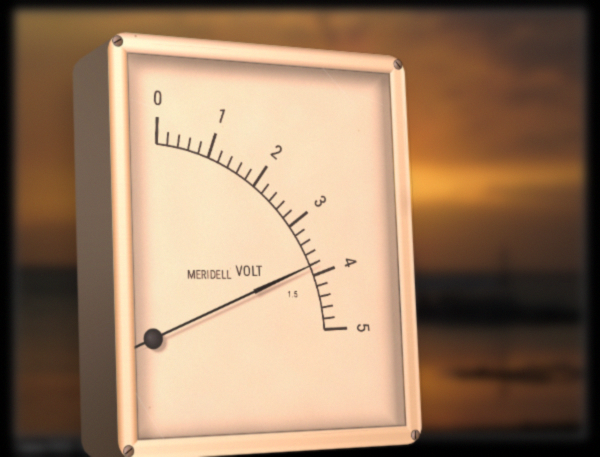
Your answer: 3.8 V
